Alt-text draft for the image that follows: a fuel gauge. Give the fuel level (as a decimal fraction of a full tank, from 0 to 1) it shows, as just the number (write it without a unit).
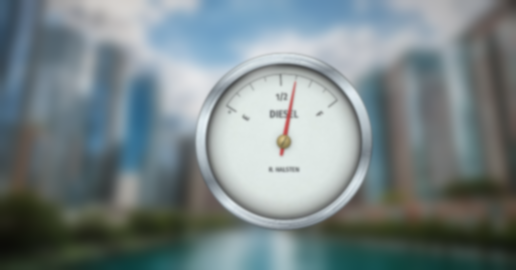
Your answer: 0.625
